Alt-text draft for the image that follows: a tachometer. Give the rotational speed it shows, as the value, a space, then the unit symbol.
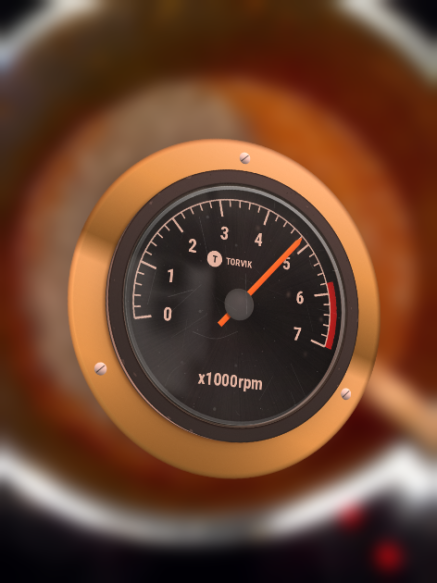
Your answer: 4800 rpm
